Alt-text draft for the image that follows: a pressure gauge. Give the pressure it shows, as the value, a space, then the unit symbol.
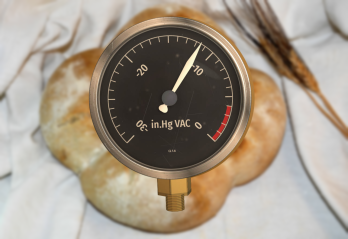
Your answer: -11.5 inHg
